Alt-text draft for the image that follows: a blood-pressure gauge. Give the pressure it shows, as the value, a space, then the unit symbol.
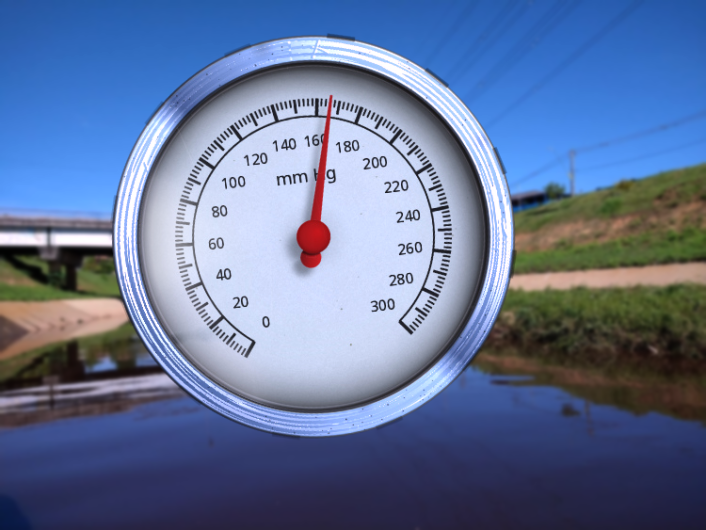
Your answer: 166 mmHg
